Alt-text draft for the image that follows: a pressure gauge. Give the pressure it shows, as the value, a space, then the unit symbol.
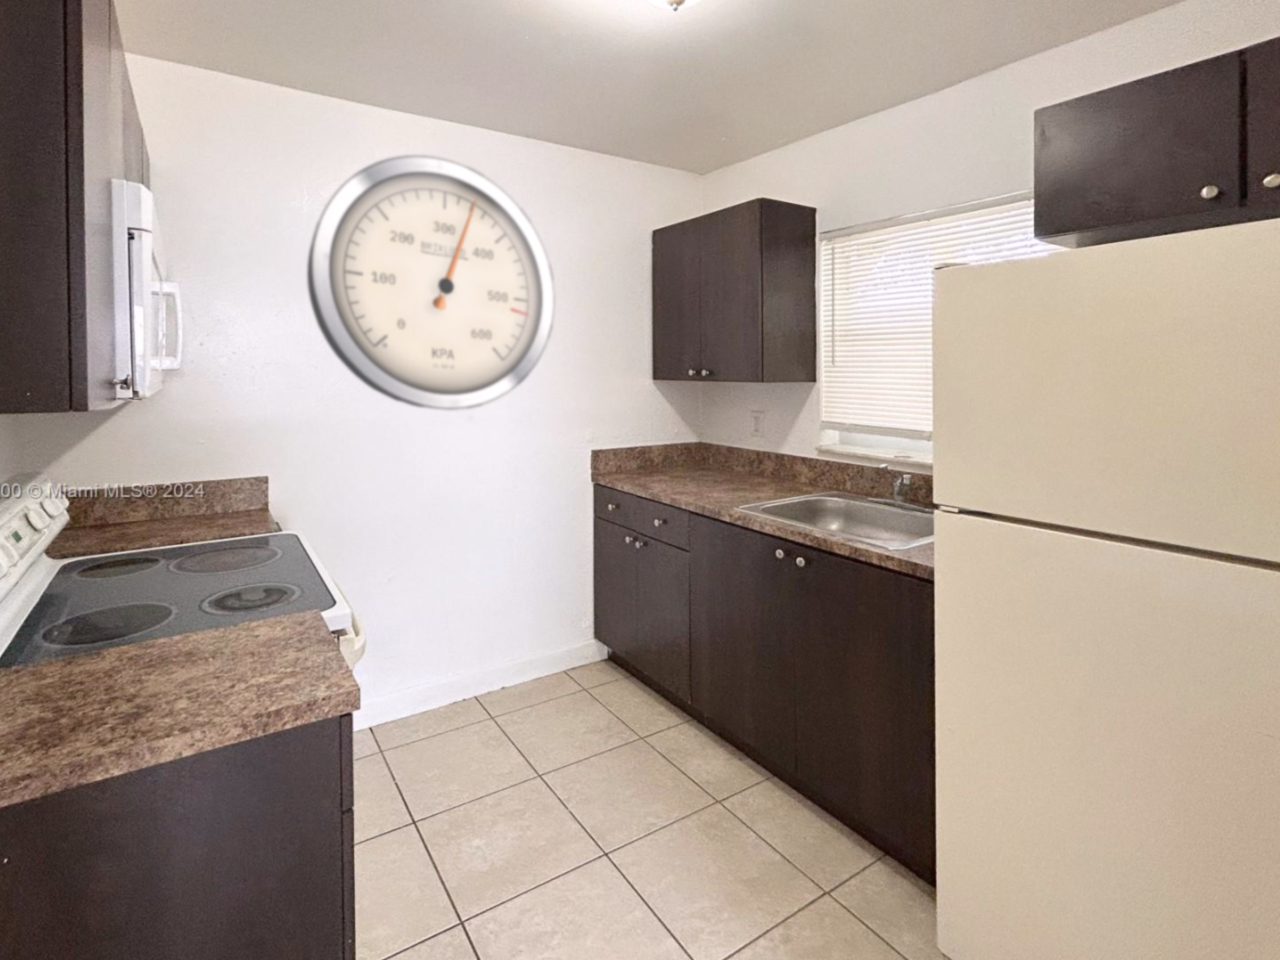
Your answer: 340 kPa
